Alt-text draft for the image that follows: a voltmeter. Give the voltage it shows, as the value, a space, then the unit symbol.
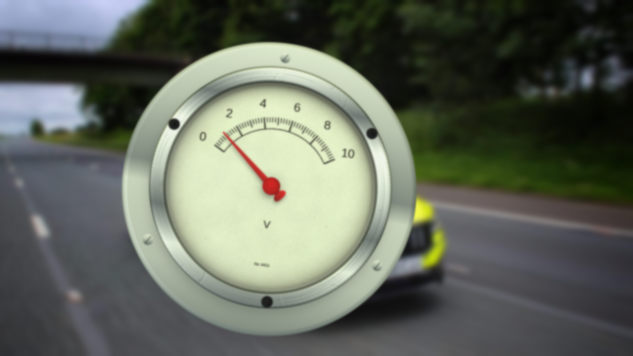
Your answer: 1 V
